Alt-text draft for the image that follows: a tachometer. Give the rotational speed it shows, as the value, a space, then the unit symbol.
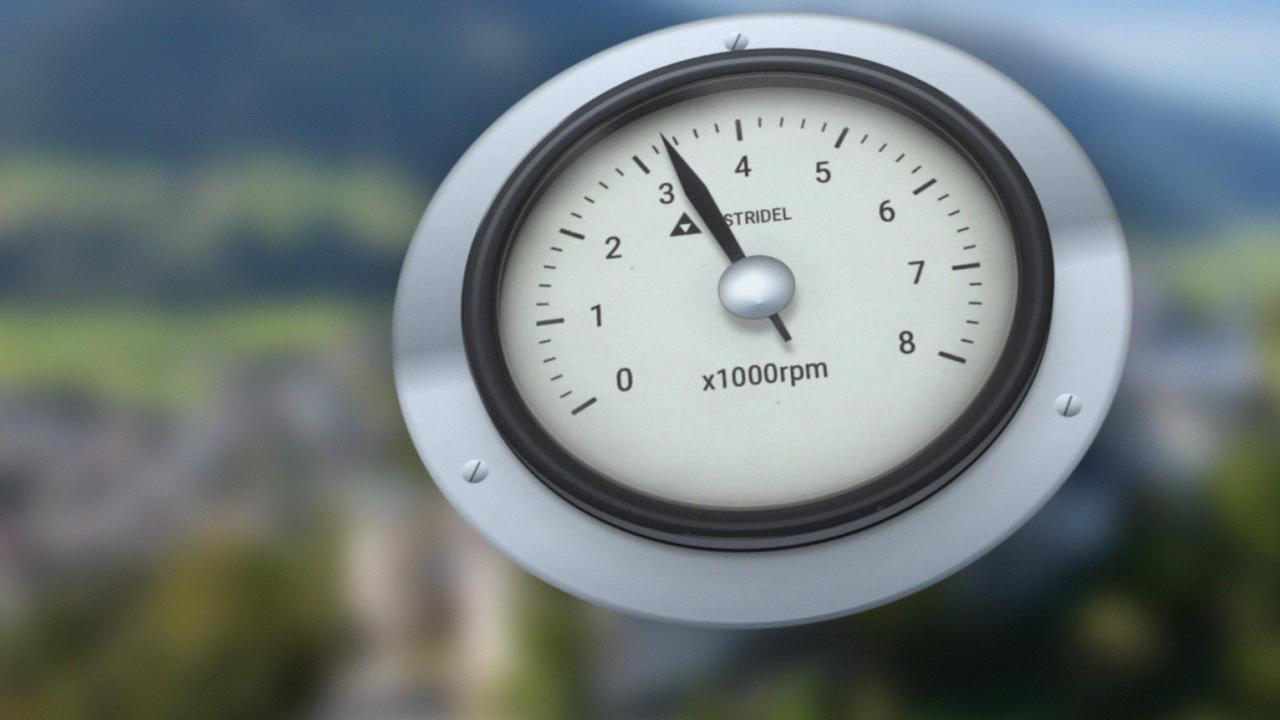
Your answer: 3300 rpm
